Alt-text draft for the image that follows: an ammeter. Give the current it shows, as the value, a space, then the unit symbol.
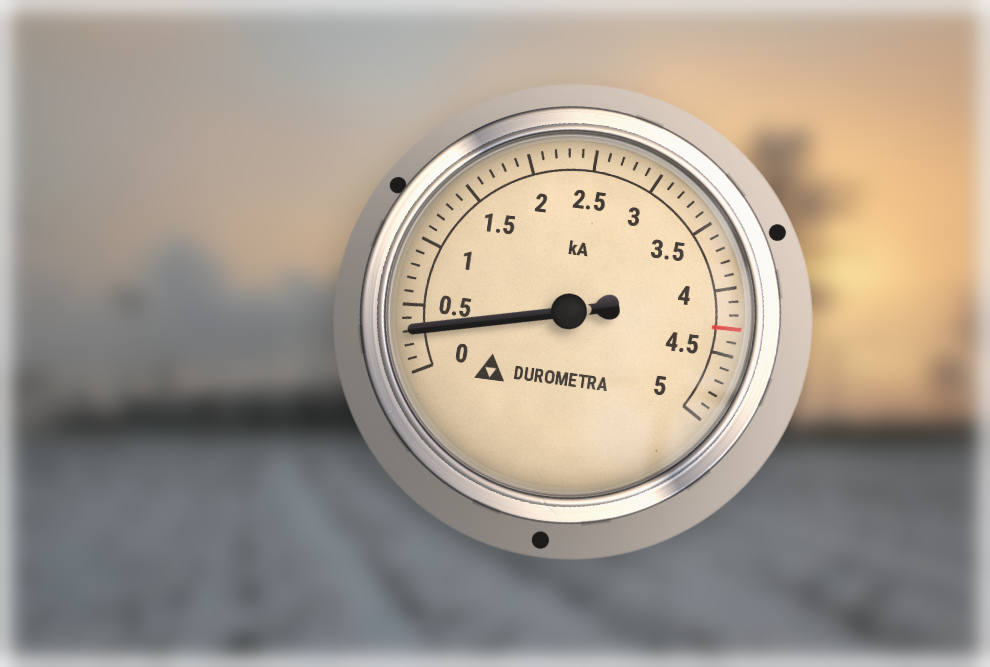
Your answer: 0.3 kA
